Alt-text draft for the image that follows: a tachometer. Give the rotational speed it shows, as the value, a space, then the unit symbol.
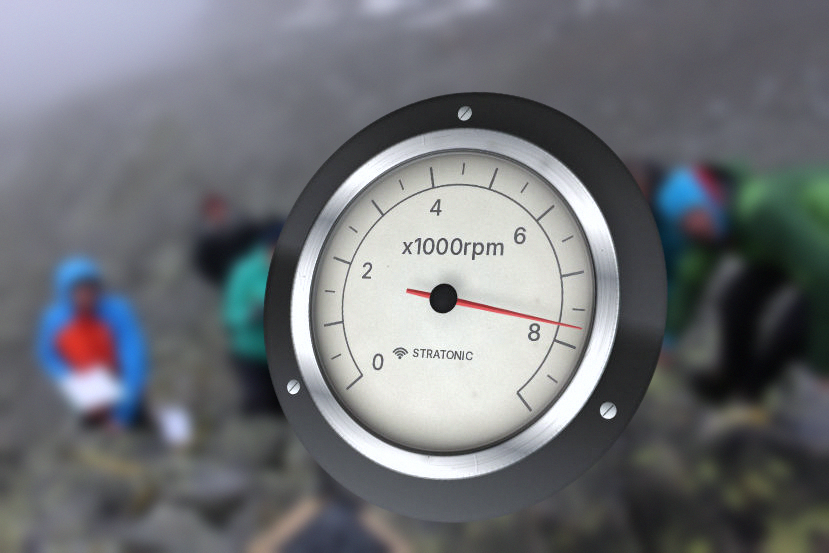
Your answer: 7750 rpm
